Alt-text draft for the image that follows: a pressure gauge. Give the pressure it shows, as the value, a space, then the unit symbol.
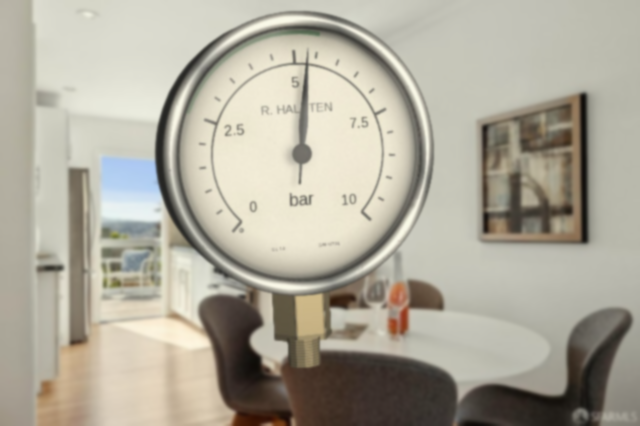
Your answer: 5.25 bar
